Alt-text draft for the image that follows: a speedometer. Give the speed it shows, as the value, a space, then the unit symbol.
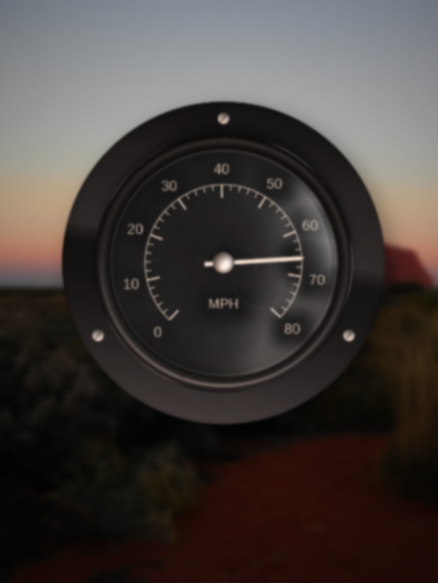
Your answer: 66 mph
